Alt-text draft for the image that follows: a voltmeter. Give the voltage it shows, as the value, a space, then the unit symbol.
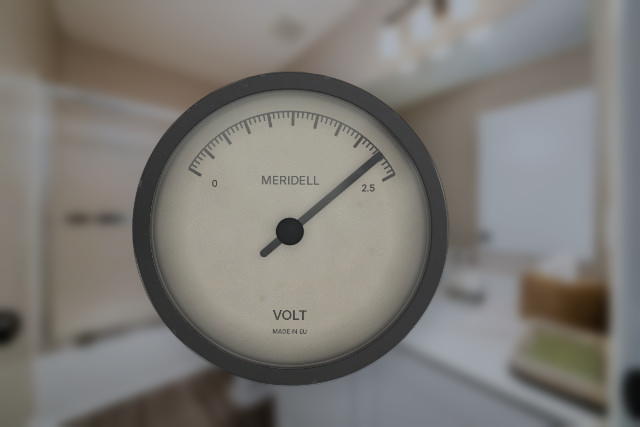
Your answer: 2.25 V
